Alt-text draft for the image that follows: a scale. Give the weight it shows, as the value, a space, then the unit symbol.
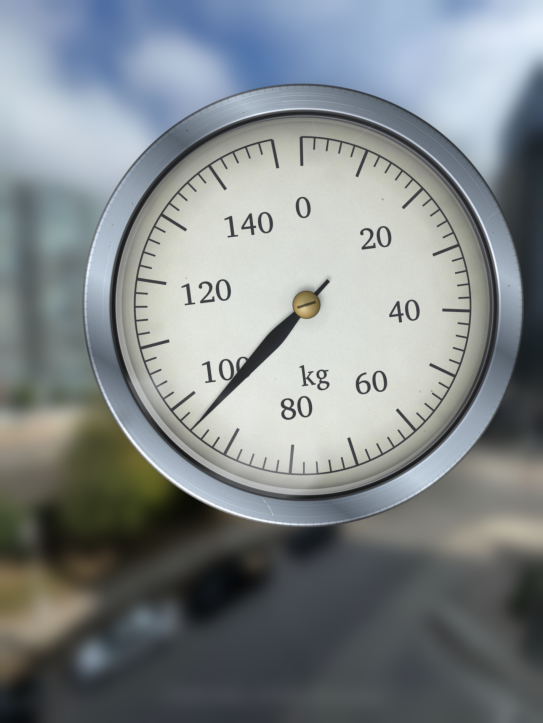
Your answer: 96 kg
